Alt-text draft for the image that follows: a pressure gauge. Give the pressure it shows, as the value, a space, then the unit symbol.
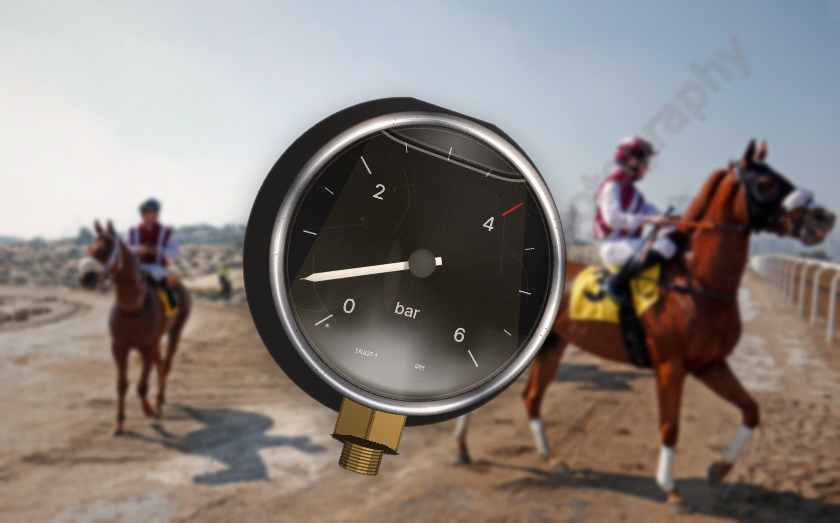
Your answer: 0.5 bar
